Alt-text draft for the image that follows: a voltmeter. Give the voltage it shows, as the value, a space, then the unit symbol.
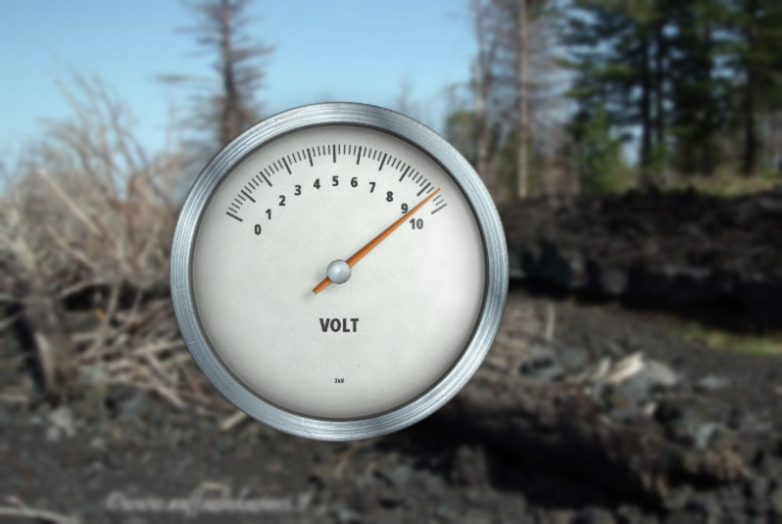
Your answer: 9.4 V
